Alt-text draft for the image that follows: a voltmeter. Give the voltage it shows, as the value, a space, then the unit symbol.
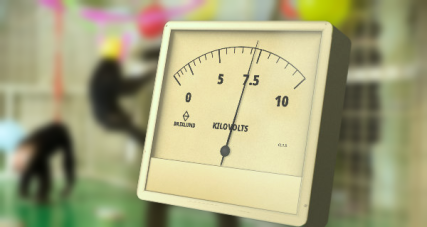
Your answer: 7.25 kV
